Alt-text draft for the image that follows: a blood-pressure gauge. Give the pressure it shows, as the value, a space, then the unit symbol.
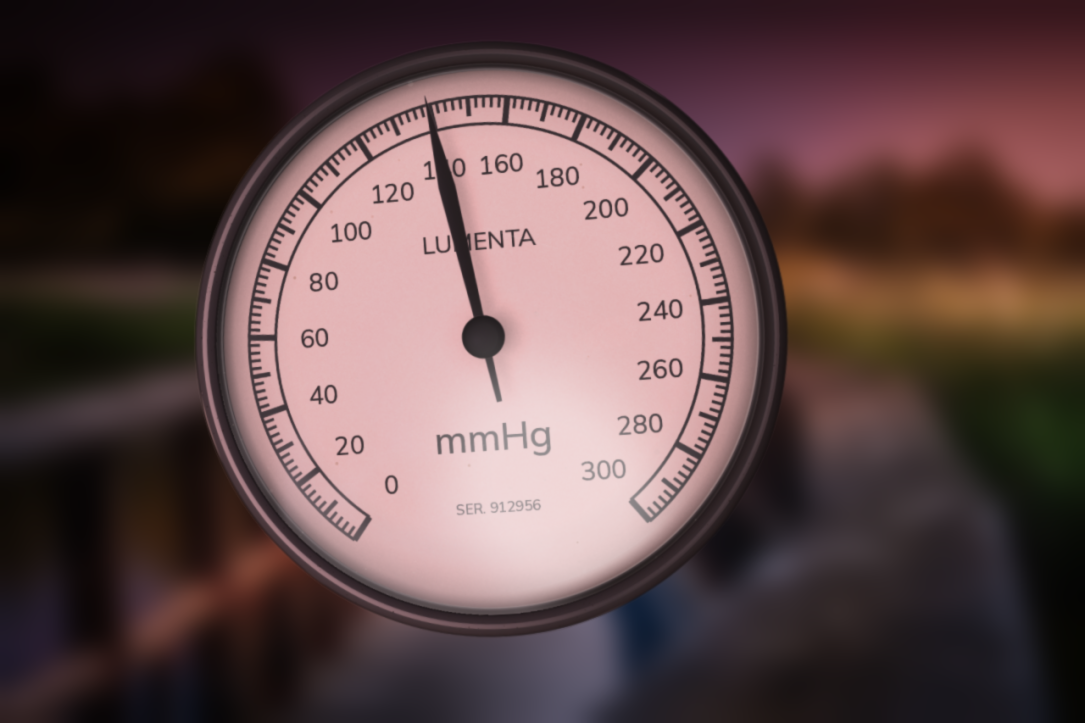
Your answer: 140 mmHg
